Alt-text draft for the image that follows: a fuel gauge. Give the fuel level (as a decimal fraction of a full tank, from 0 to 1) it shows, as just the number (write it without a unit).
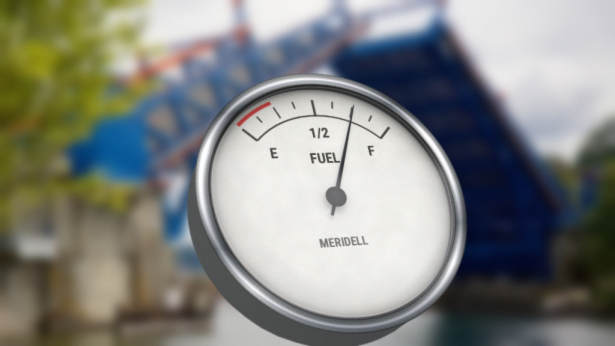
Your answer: 0.75
